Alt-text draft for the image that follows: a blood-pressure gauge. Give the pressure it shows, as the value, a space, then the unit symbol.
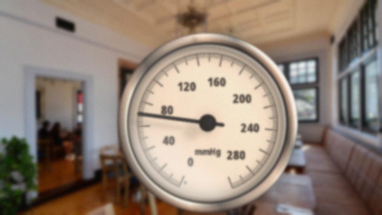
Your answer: 70 mmHg
